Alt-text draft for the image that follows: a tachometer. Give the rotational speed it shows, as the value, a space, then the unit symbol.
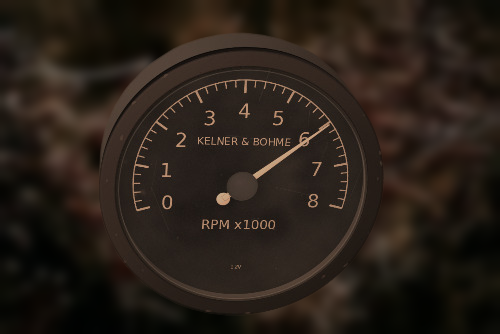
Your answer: 6000 rpm
